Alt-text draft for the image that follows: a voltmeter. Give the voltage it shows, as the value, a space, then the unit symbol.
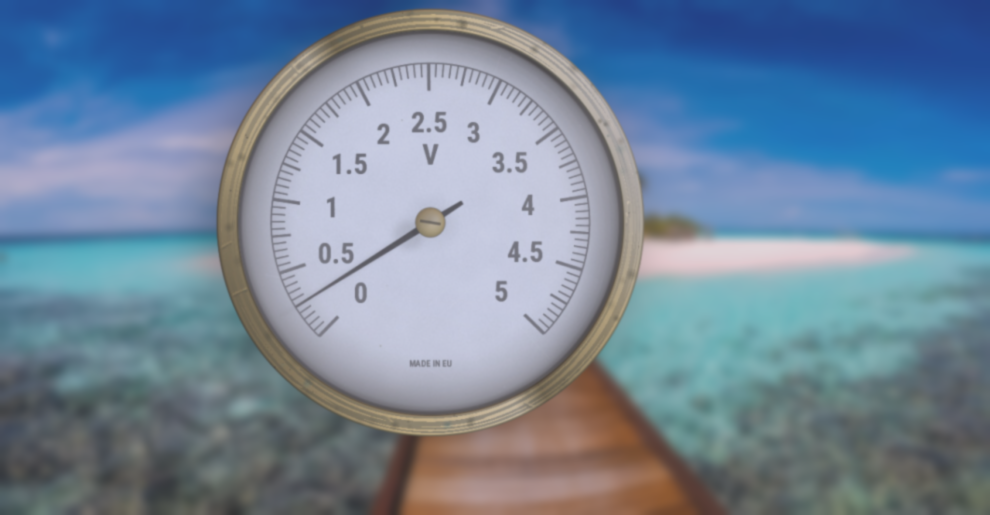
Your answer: 0.25 V
